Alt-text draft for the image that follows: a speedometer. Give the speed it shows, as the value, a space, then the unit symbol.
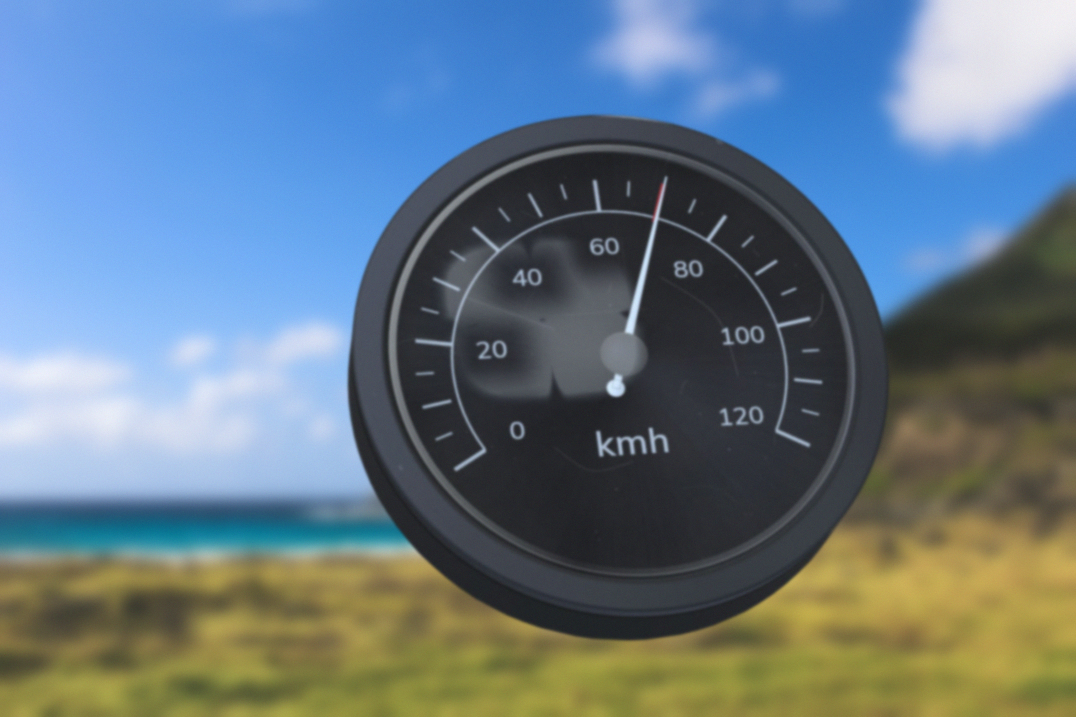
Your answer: 70 km/h
